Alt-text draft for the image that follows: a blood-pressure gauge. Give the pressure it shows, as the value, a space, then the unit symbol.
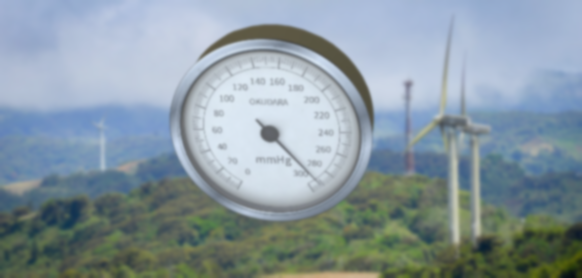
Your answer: 290 mmHg
